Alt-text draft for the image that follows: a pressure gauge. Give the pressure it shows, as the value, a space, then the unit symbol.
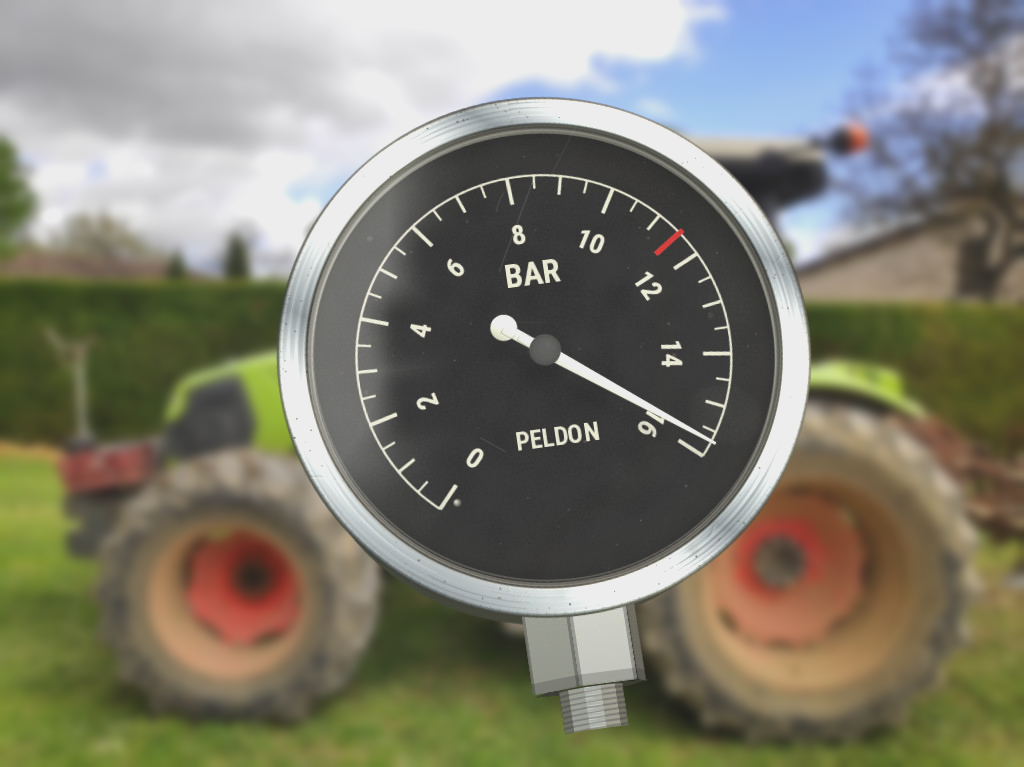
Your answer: 15.75 bar
